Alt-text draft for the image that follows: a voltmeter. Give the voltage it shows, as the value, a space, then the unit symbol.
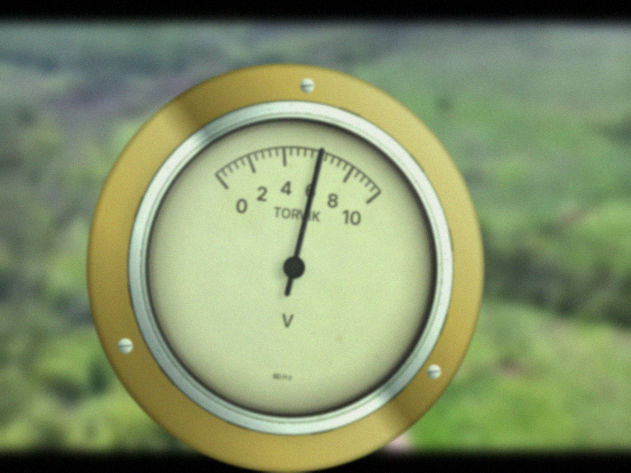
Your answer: 6 V
